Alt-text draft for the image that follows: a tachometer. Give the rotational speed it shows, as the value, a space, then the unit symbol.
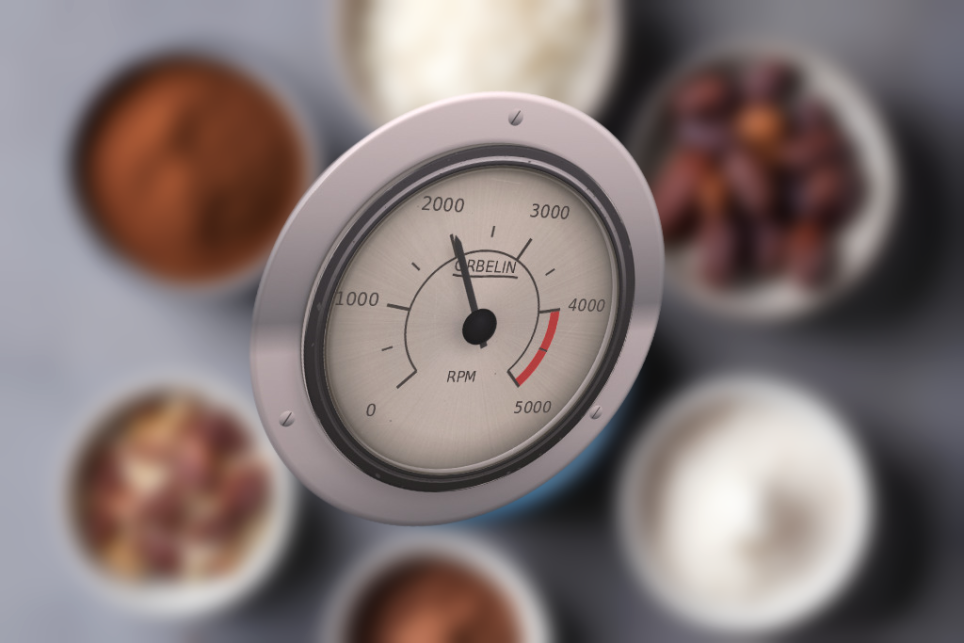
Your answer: 2000 rpm
